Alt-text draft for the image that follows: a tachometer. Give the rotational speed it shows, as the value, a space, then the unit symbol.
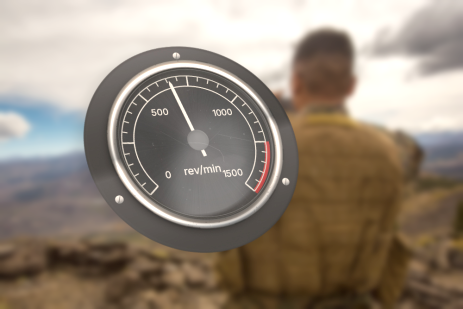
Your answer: 650 rpm
